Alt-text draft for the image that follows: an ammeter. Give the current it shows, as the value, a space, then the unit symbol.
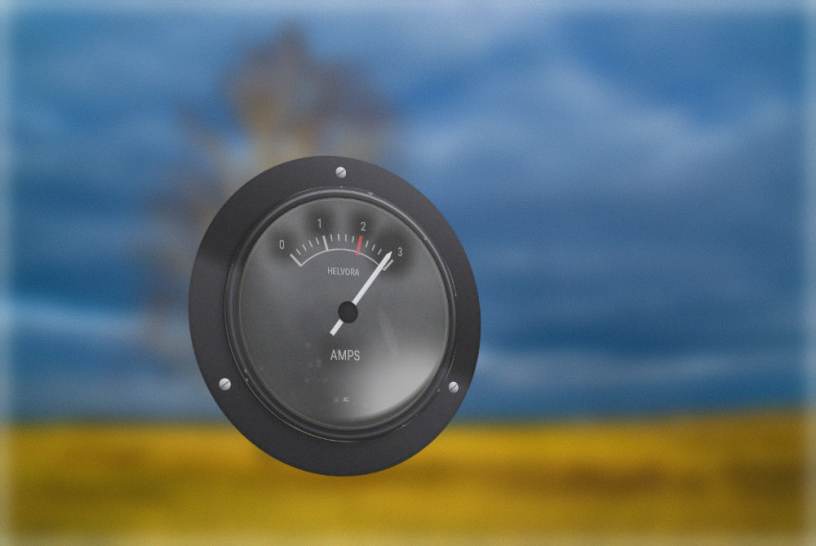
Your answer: 2.8 A
